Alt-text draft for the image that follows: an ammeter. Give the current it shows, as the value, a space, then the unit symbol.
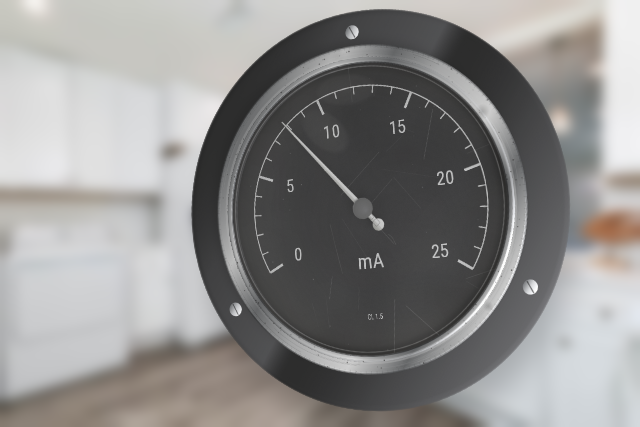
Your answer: 8 mA
